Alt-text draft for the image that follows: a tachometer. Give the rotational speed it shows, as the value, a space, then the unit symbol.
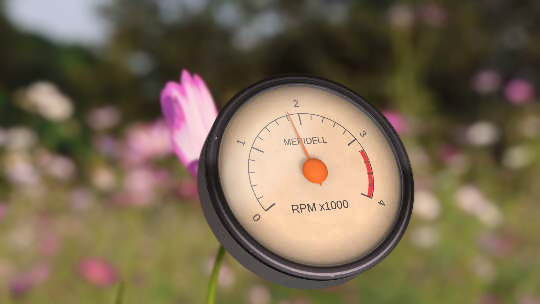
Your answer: 1800 rpm
